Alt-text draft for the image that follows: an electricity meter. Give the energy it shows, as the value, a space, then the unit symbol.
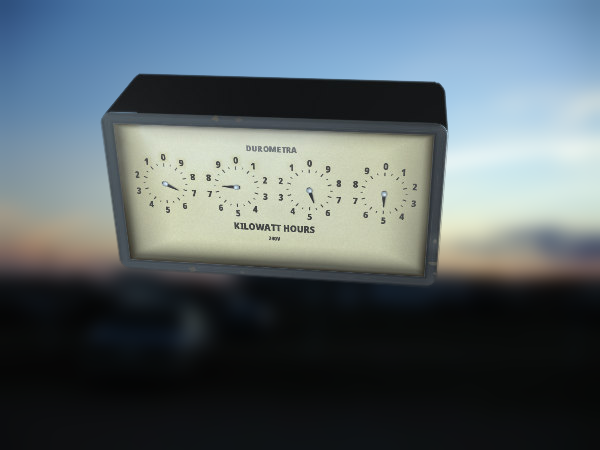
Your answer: 6755 kWh
